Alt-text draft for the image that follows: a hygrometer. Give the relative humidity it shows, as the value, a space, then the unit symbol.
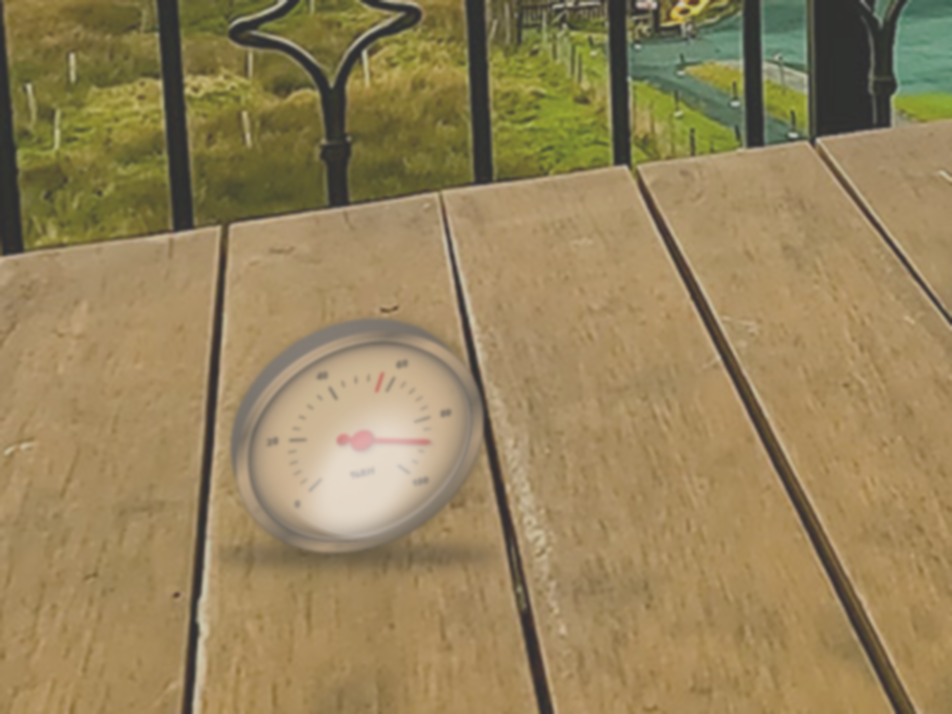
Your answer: 88 %
